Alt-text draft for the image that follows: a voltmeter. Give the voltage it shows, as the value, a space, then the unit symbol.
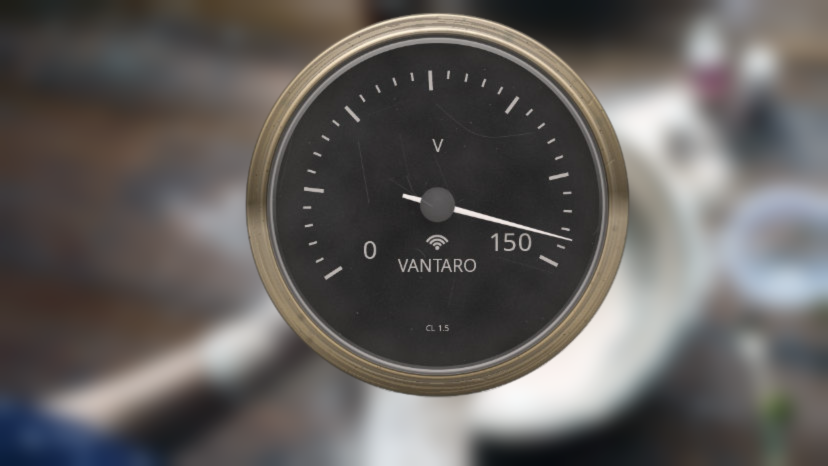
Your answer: 142.5 V
